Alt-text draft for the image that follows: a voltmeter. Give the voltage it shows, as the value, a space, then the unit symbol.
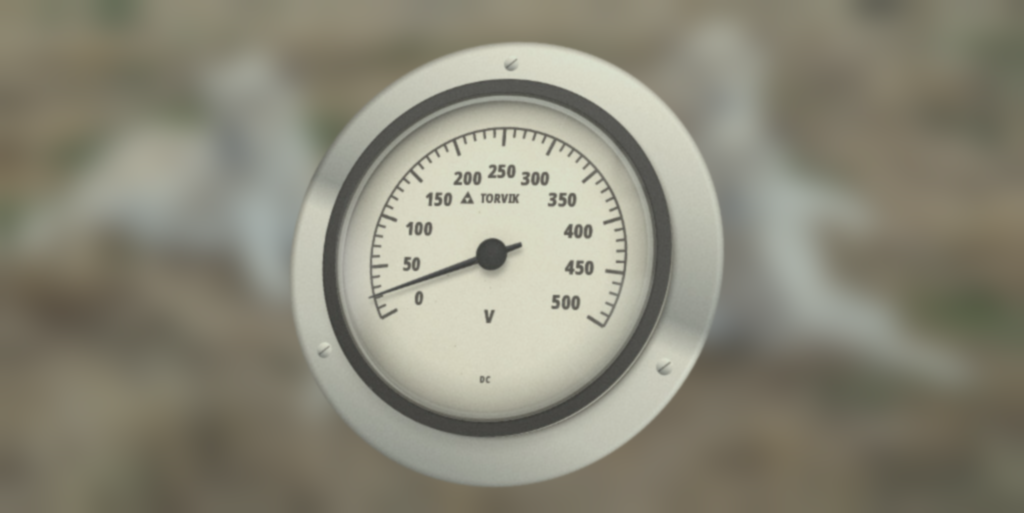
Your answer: 20 V
